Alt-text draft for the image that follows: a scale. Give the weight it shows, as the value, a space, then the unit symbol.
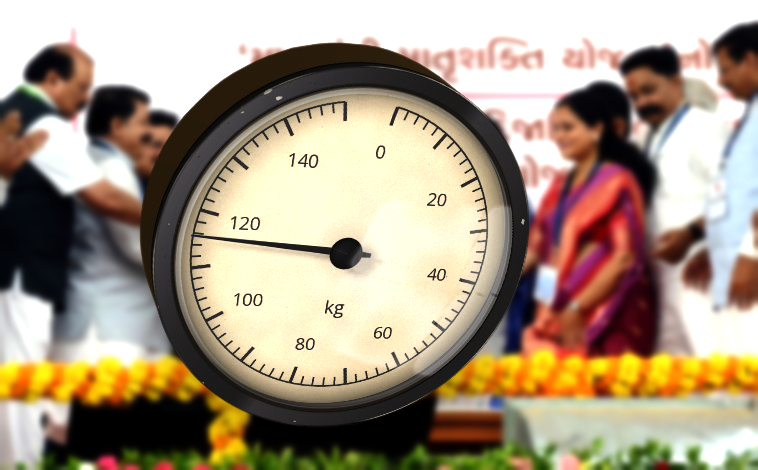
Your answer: 116 kg
